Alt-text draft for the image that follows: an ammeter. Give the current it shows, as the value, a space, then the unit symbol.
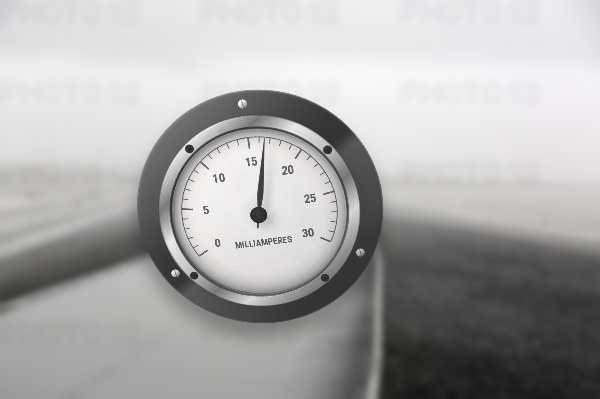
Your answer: 16.5 mA
